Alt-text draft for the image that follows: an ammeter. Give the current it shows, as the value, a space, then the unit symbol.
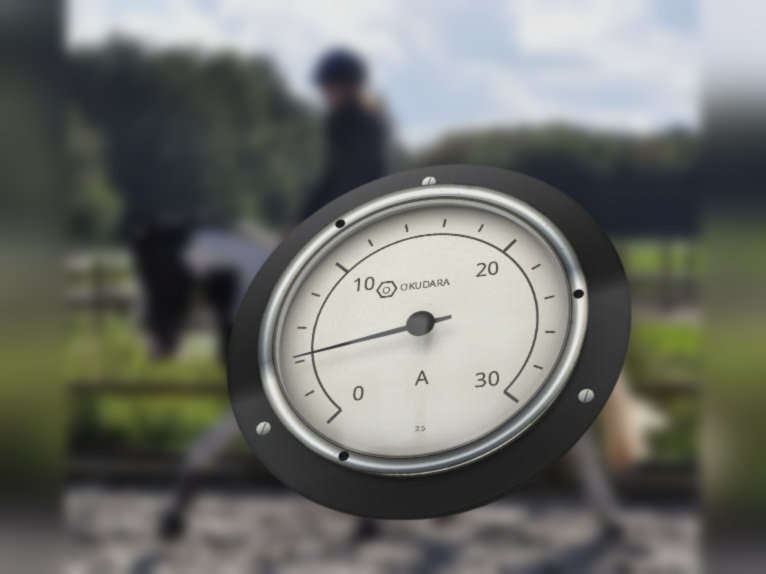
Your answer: 4 A
